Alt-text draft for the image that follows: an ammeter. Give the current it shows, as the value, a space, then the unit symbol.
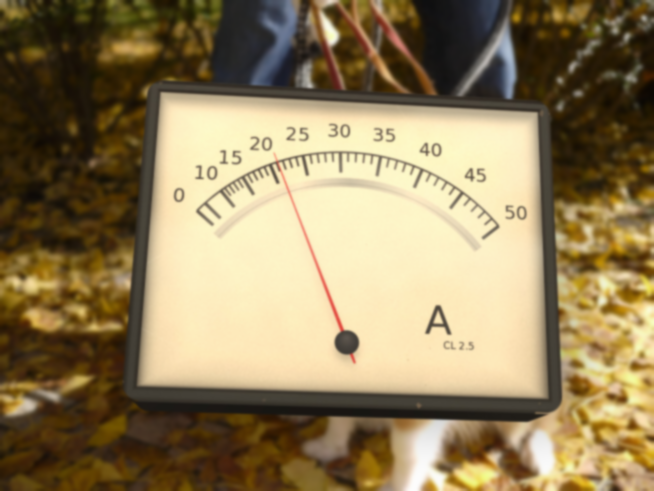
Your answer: 21 A
